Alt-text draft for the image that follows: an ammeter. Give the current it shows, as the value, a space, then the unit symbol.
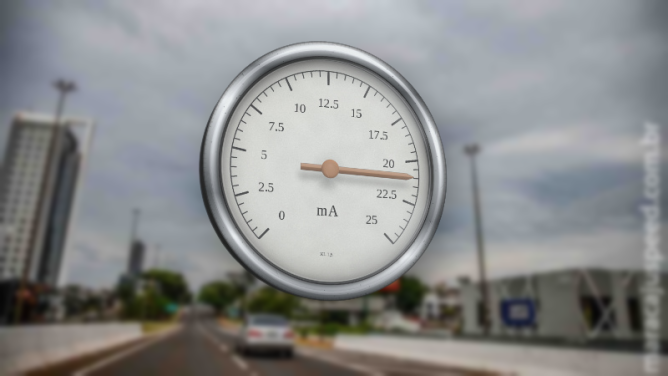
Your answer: 21 mA
